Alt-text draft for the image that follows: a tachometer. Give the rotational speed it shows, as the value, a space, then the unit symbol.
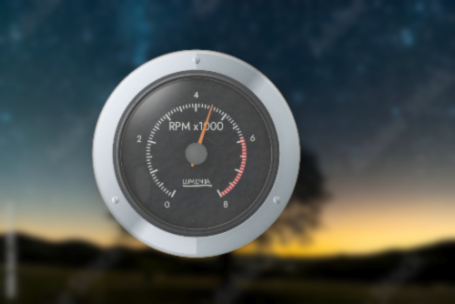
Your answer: 4500 rpm
